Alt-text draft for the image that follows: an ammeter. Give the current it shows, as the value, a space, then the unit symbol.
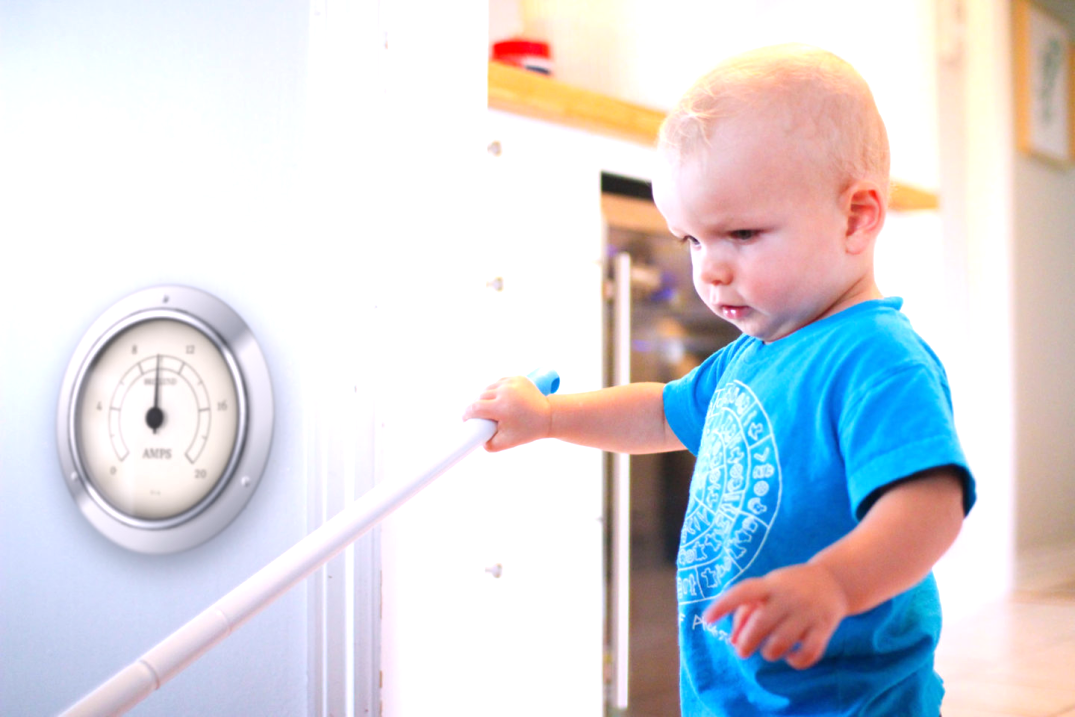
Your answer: 10 A
